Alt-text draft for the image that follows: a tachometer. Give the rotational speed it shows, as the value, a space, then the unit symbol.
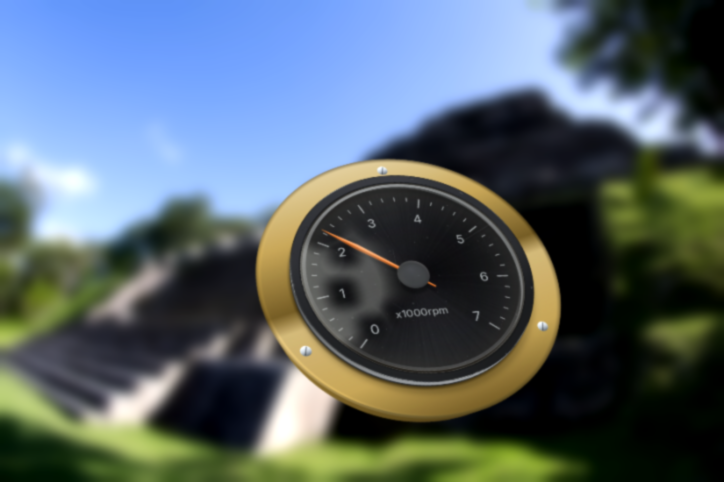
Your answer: 2200 rpm
